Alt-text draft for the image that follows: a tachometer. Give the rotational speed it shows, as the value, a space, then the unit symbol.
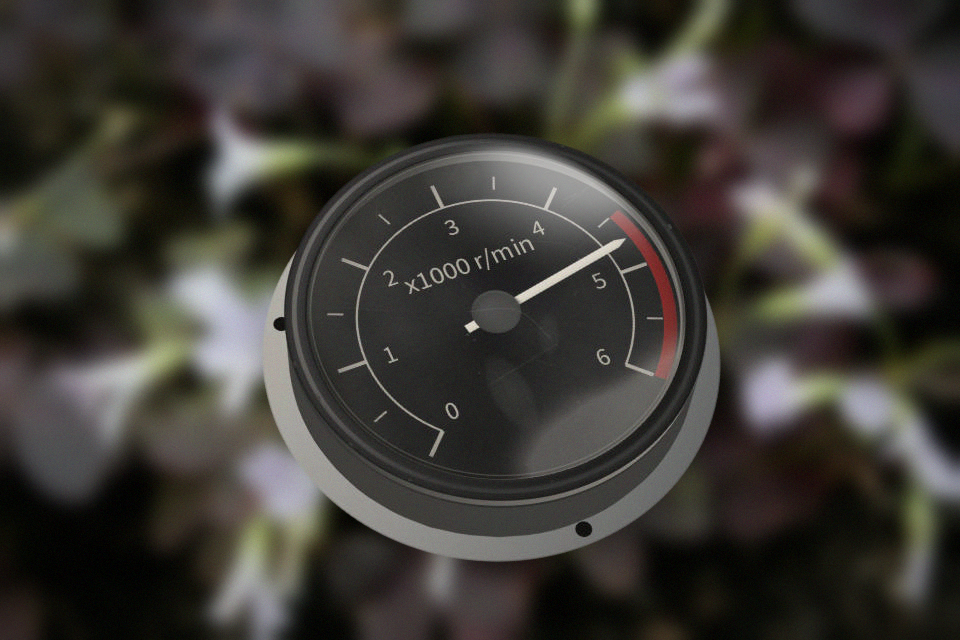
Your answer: 4750 rpm
